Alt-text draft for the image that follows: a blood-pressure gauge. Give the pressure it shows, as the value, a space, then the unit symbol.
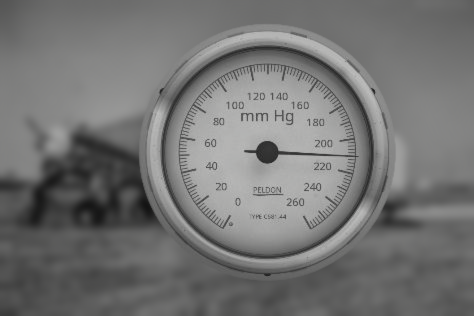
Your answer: 210 mmHg
